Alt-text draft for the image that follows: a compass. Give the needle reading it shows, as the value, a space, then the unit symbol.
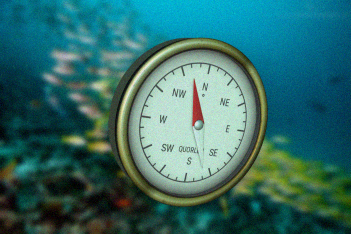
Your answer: 340 °
